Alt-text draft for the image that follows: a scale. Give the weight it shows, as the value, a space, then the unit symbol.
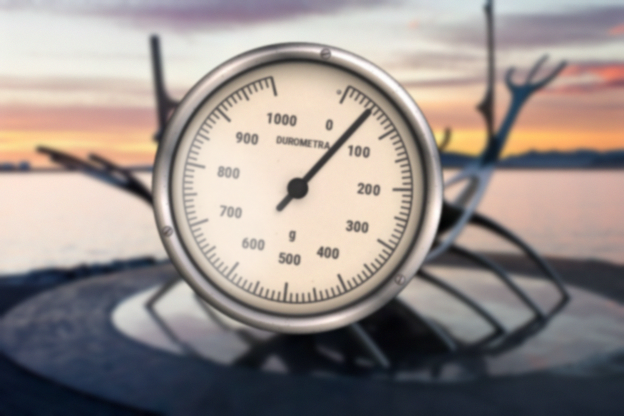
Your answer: 50 g
